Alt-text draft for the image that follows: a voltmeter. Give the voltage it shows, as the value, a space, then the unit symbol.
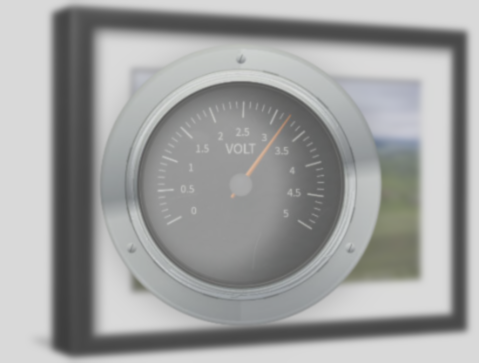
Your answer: 3.2 V
